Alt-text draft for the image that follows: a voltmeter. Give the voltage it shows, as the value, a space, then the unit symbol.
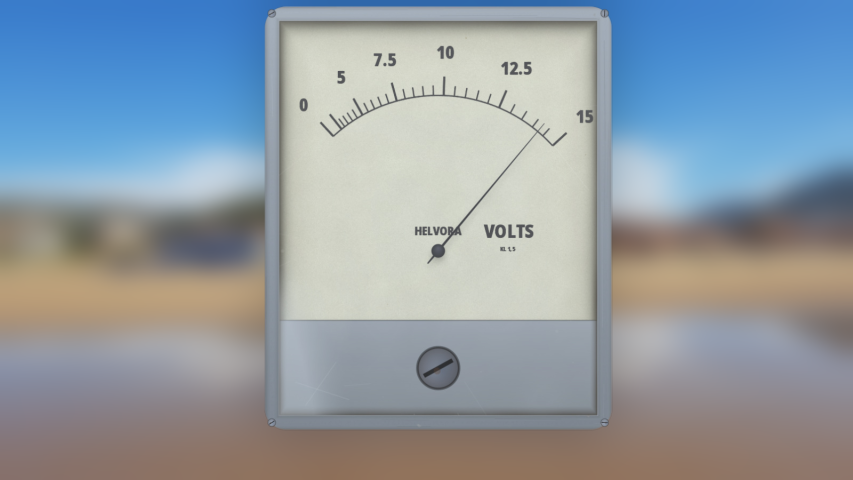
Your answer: 14.25 V
